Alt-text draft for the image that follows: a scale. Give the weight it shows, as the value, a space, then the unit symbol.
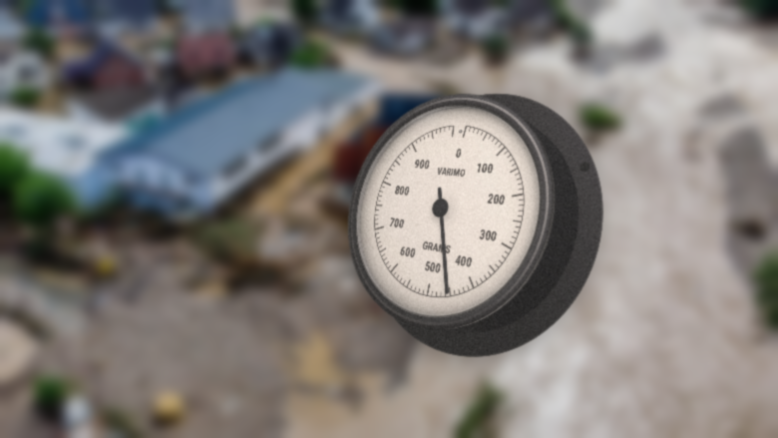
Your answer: 450 g
